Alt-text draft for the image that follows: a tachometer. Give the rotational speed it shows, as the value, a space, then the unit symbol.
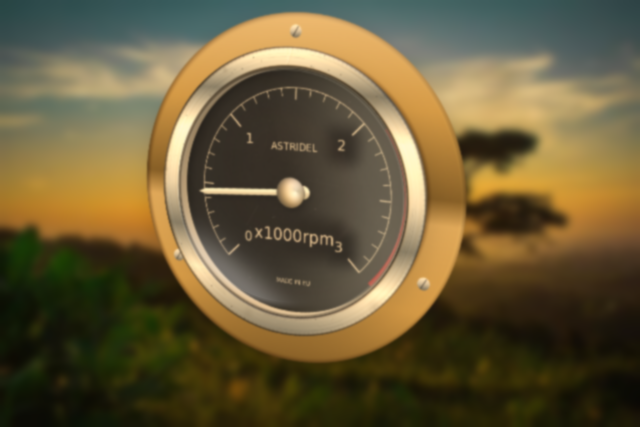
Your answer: 450 rpm
